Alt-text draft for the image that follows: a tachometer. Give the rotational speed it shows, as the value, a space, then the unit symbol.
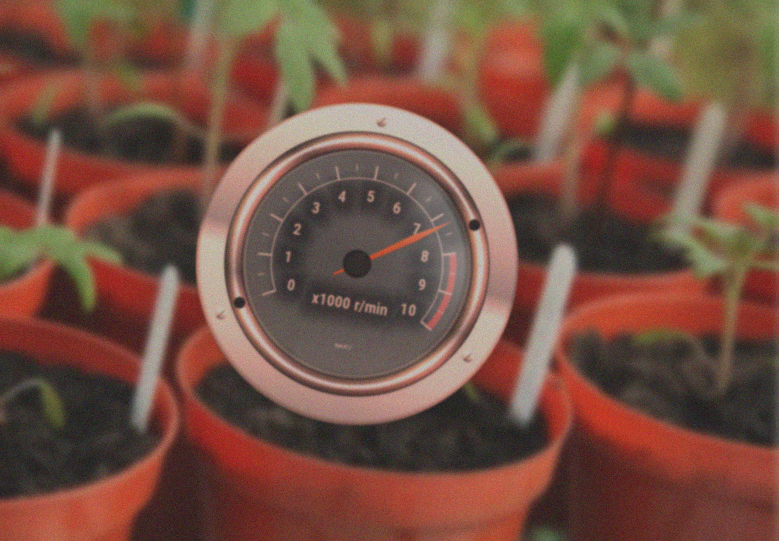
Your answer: 7250 rpm
